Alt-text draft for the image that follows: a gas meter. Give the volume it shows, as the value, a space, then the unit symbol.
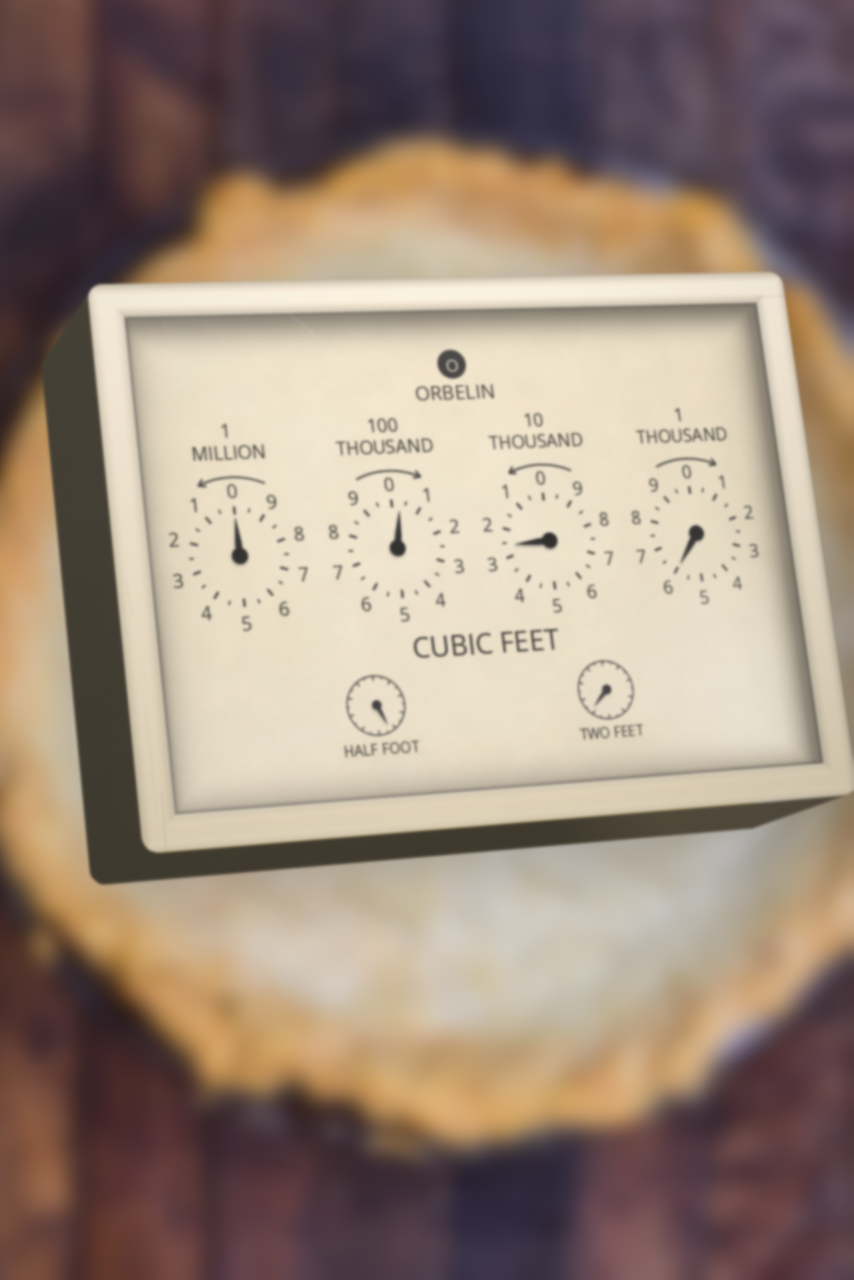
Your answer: 2600 ft³
